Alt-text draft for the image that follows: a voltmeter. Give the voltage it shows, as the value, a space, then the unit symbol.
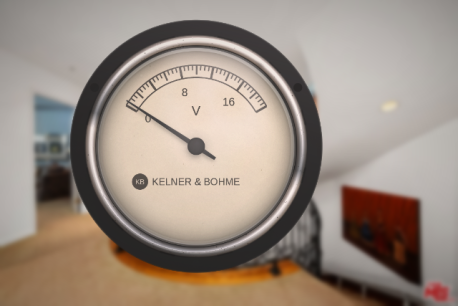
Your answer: 0.5 V
